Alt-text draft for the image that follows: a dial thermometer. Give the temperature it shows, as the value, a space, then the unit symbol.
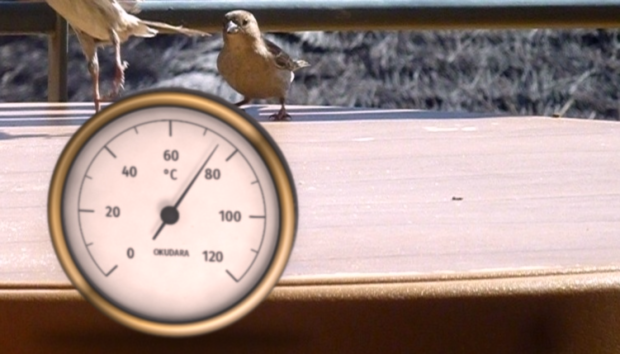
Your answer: 75 °C
